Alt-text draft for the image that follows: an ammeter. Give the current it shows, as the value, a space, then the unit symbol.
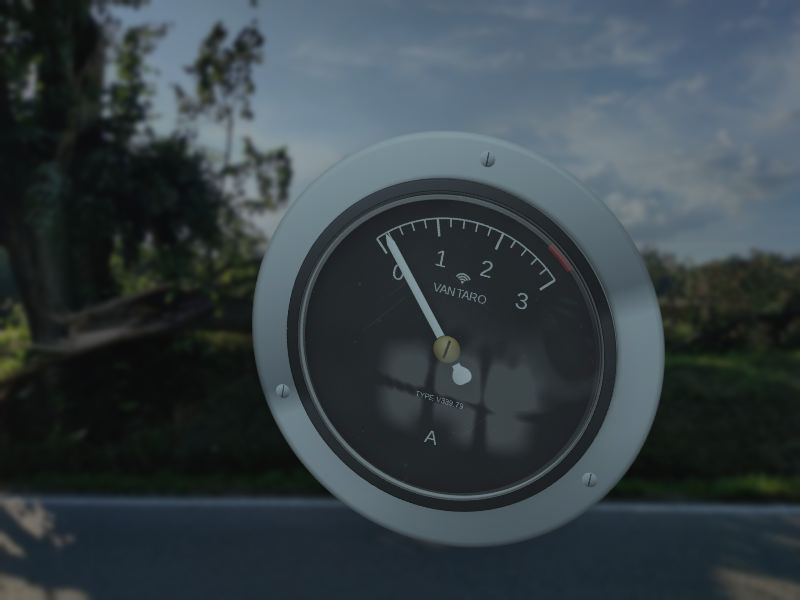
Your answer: 0.2 A
